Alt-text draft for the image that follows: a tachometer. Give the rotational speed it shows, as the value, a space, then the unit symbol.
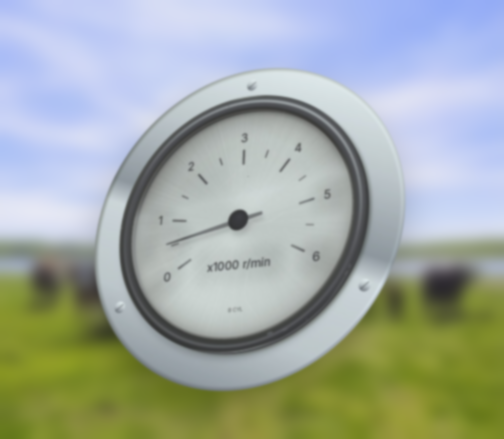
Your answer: 500 rpm
